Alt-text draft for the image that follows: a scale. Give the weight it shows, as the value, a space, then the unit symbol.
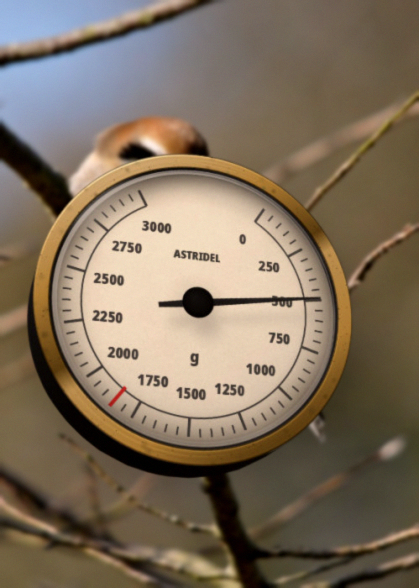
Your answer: 500 g
